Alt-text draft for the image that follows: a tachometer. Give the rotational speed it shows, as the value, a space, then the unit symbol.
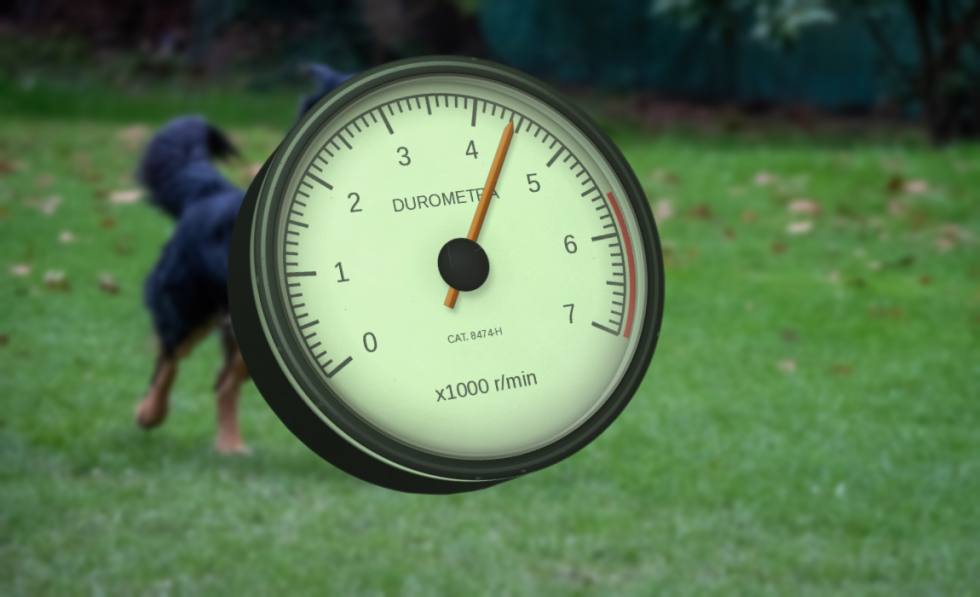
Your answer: 4400 rpm
